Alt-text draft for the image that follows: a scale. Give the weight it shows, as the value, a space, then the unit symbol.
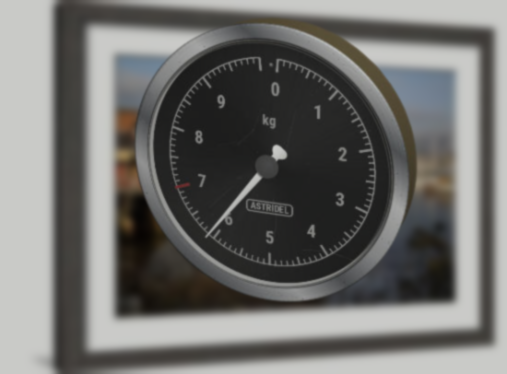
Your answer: 6.1 kg
